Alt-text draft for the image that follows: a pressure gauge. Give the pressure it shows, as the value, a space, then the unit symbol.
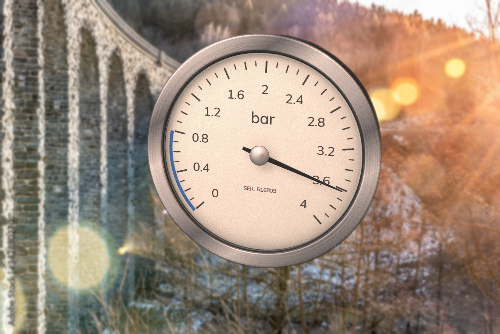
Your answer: 3.6 bar
